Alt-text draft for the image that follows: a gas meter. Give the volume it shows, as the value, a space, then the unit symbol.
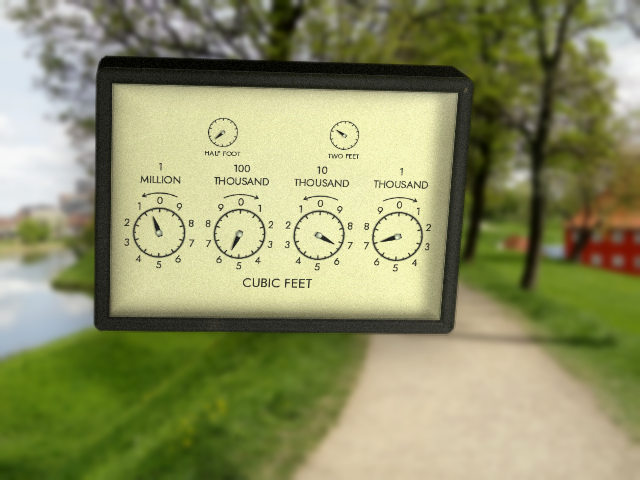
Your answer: 56700 ft³
